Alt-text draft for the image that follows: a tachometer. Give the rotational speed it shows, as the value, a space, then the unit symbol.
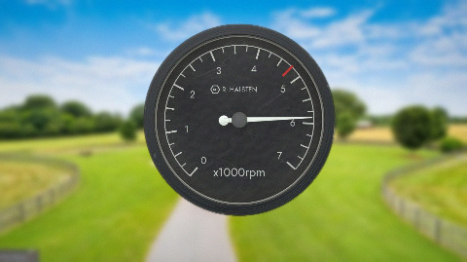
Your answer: 5875 rpm
